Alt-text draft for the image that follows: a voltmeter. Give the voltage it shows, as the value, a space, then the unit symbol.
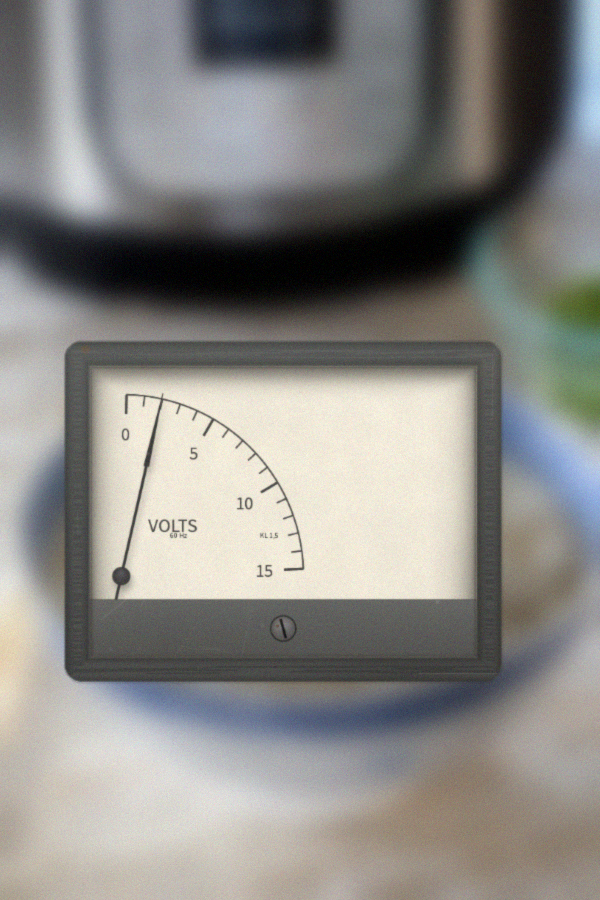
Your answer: 2 V
